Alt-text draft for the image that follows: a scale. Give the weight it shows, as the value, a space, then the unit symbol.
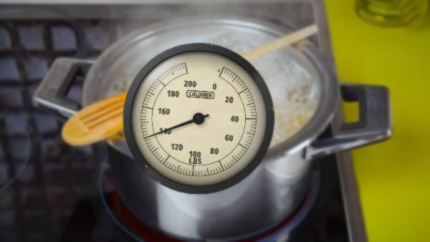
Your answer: 140 lb
